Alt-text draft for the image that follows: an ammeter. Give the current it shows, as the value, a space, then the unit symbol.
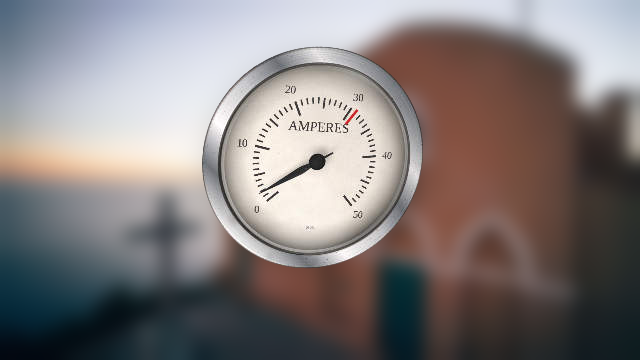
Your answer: 2 A
